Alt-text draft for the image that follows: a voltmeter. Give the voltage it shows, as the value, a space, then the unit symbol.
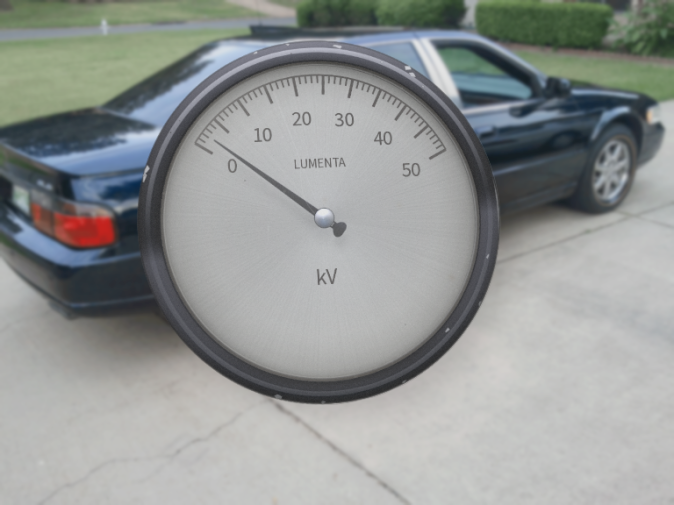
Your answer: 2 kV
